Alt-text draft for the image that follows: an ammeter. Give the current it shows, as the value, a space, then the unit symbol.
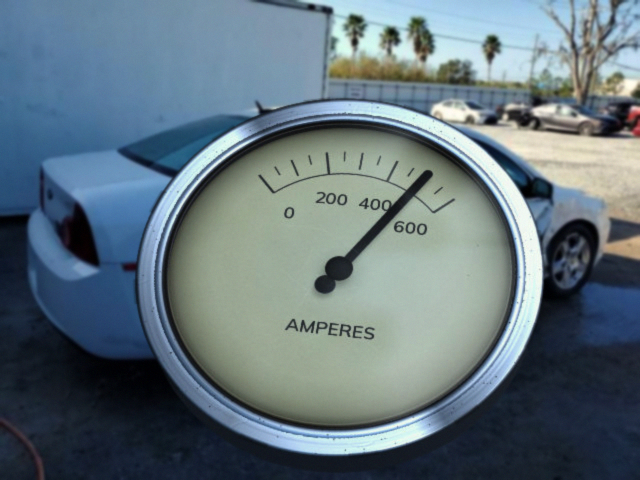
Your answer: 500 A
